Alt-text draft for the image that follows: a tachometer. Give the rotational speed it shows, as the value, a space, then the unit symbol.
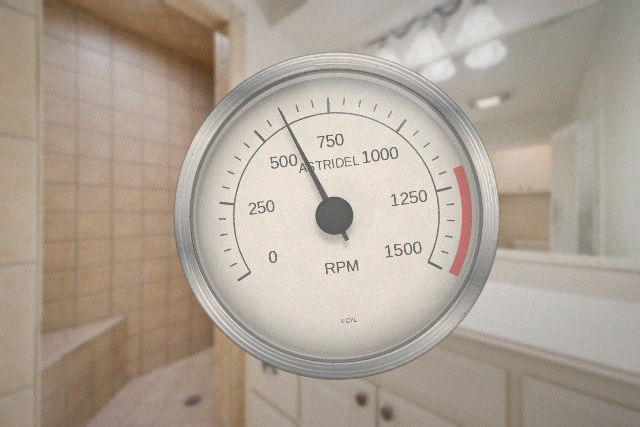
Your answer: 600 rpm
